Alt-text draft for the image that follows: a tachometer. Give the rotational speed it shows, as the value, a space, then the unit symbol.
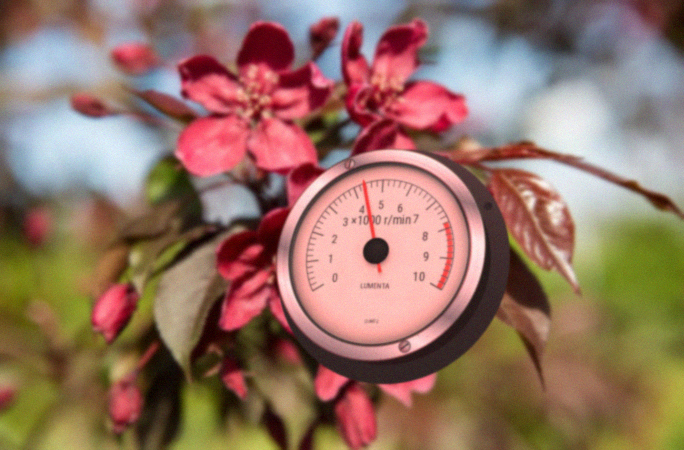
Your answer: 4400 rpm
